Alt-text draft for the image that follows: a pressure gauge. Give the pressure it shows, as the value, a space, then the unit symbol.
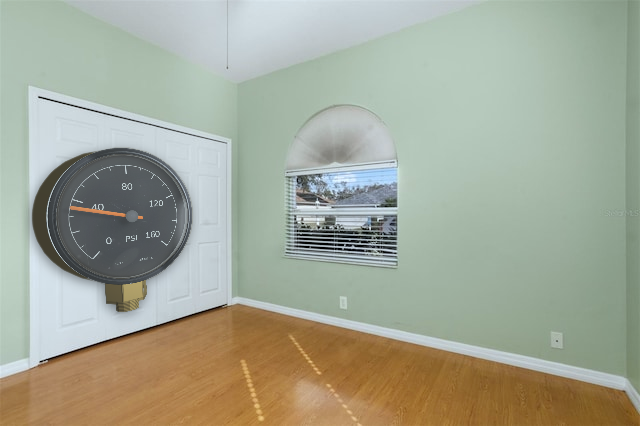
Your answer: 35 psi
